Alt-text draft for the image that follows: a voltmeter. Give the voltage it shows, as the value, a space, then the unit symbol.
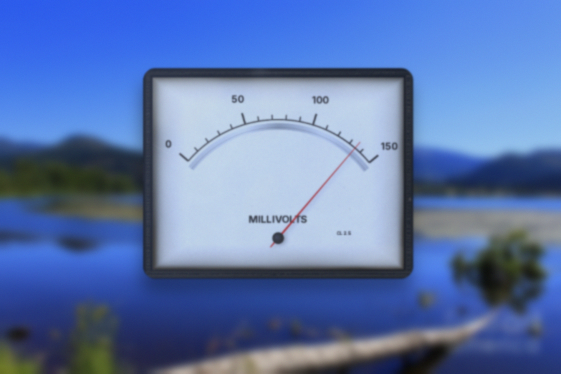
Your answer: 135 mV
